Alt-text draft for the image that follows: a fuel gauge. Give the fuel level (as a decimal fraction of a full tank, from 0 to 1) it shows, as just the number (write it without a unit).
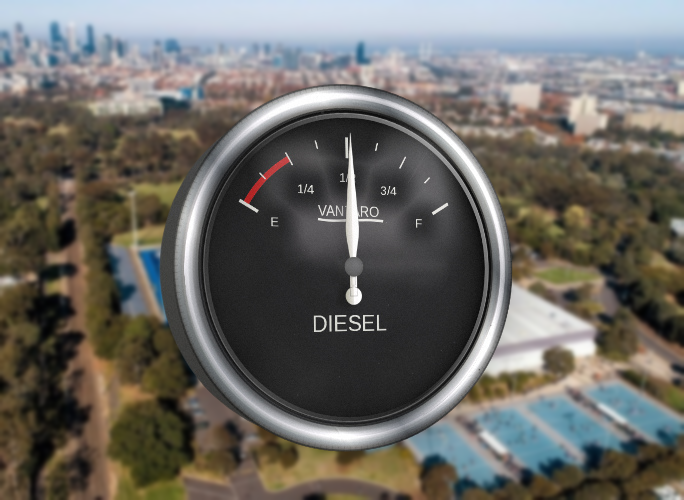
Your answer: 0.5
